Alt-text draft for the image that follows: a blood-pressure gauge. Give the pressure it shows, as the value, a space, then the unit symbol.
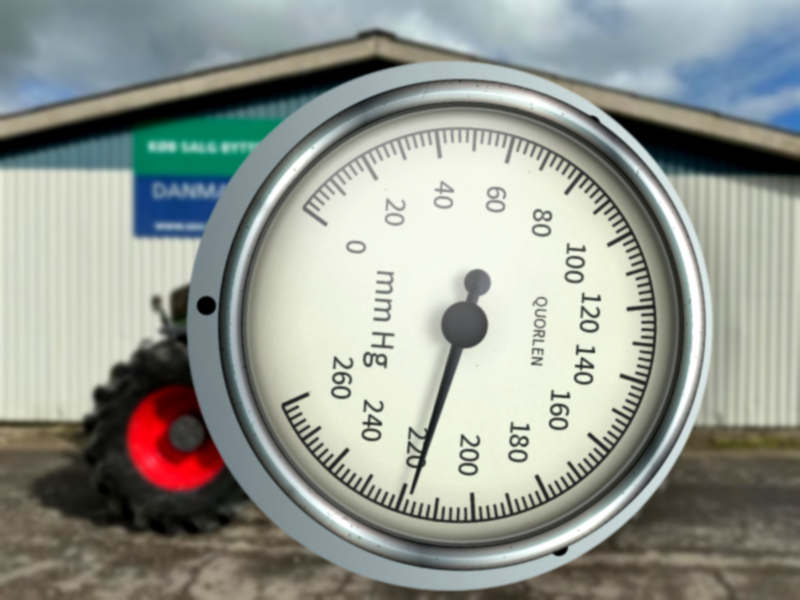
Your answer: 218 mmHg
